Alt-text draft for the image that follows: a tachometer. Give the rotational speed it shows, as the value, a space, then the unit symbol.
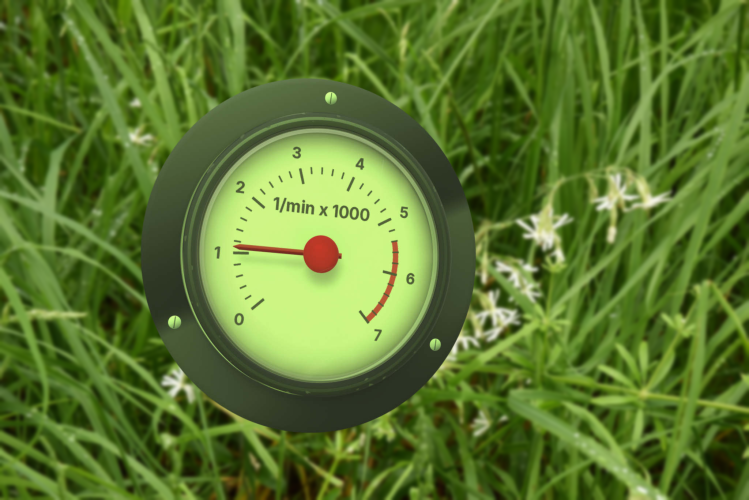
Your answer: 1100 rpm
